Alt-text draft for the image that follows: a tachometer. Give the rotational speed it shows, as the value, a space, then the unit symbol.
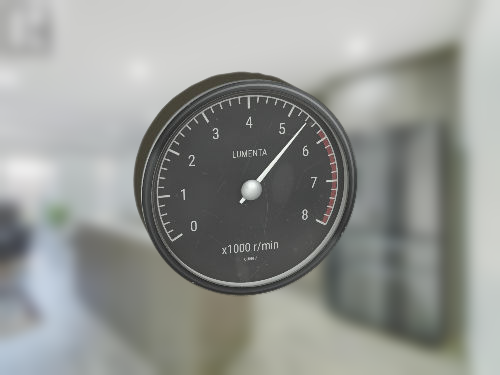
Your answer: 5400 rpm
